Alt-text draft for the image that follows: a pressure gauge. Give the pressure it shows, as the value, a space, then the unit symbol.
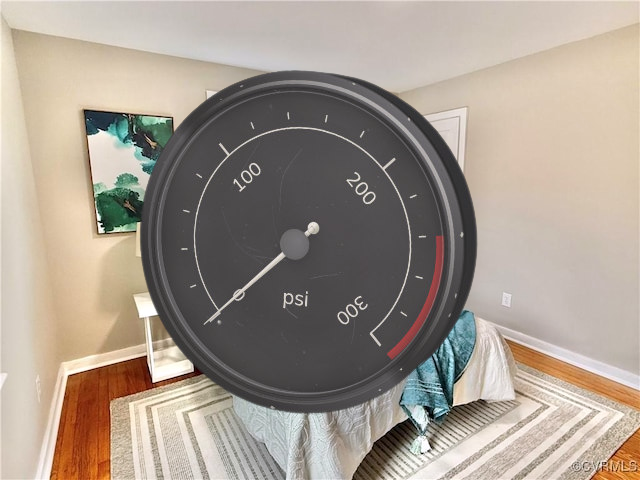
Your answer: 0 psi
